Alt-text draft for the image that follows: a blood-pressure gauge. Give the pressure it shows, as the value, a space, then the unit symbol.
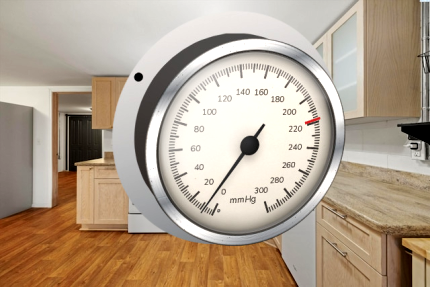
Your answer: 10 mmHg
